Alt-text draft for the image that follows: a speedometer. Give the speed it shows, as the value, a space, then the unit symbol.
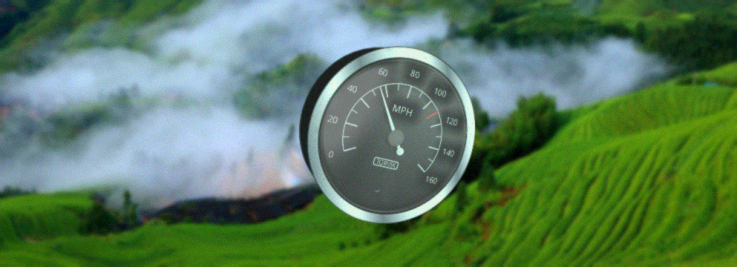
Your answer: 55 mph
